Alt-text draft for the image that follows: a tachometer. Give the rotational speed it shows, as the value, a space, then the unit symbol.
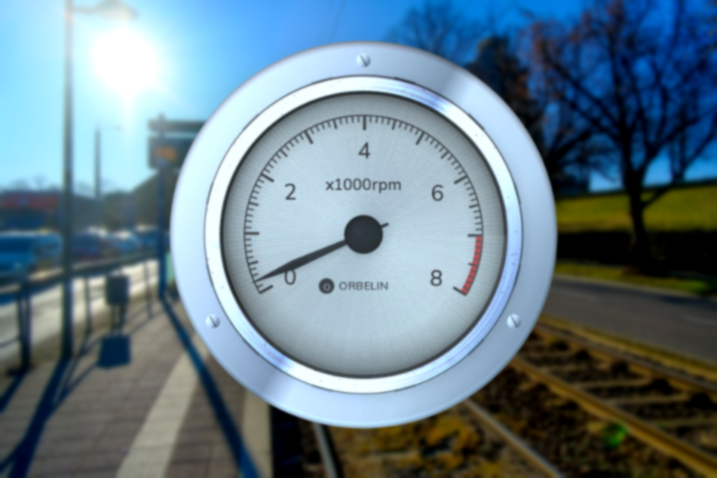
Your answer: 200 rpm
